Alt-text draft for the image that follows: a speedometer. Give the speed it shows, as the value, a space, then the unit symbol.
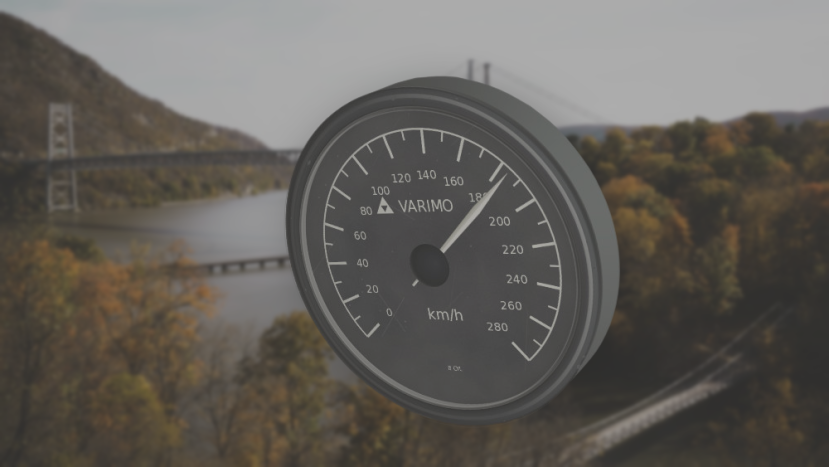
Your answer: 185 km/h
